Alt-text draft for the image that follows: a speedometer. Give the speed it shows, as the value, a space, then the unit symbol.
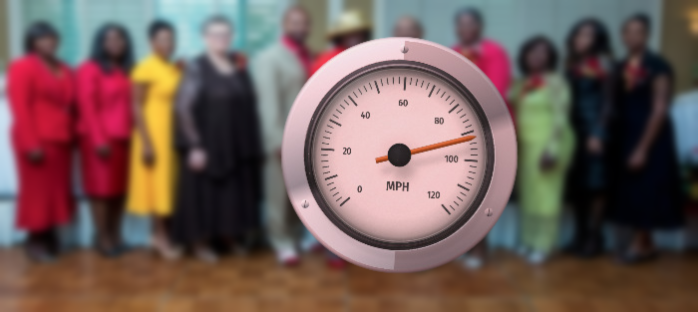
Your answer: 92 mph
